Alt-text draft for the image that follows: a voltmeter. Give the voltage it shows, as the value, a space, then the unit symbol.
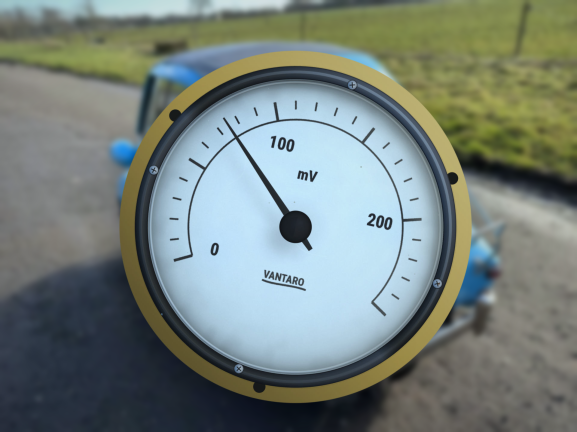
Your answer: 75 mV
